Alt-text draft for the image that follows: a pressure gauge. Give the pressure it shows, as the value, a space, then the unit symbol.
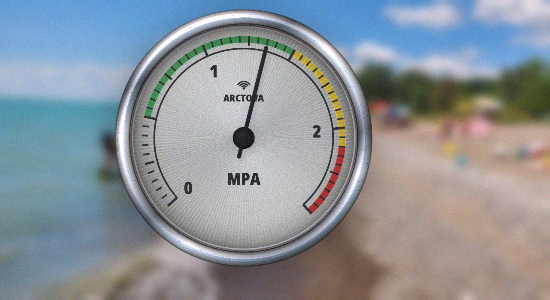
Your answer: 1.35 MPa
